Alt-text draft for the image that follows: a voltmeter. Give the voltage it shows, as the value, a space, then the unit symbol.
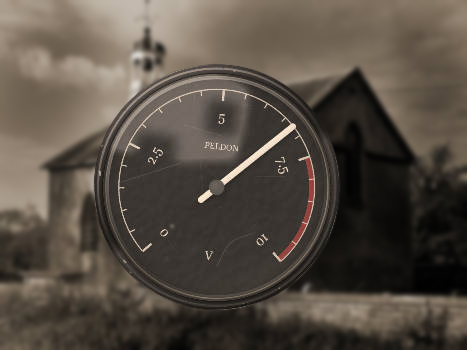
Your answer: 6.75 V
